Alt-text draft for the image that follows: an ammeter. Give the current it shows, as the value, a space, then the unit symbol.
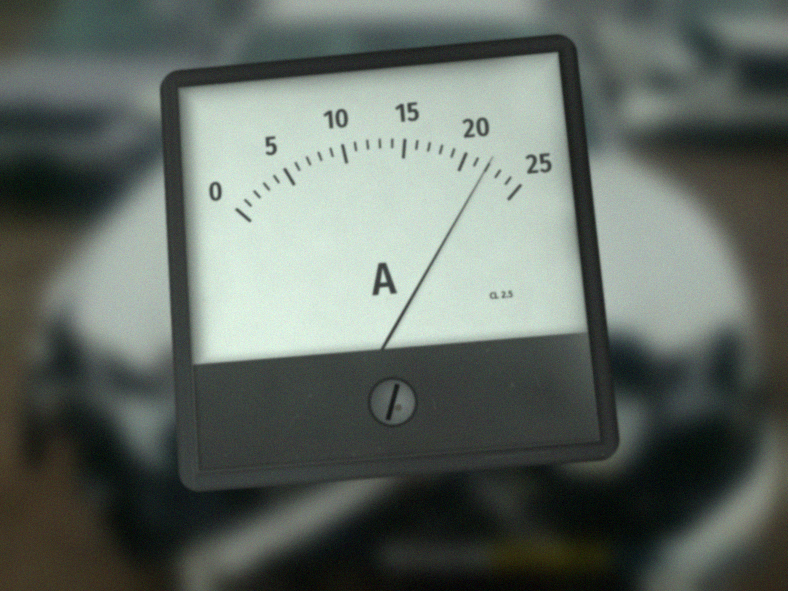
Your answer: 22 A
